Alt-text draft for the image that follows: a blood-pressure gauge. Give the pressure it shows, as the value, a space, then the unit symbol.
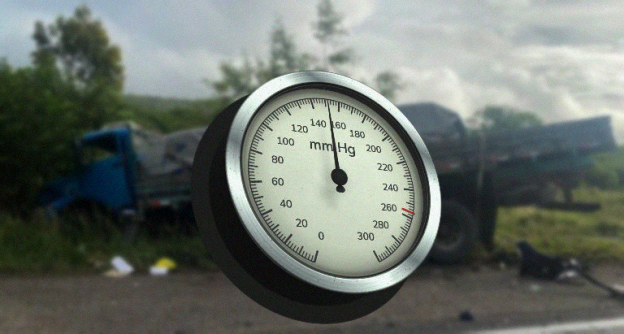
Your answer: 150 mmHg
